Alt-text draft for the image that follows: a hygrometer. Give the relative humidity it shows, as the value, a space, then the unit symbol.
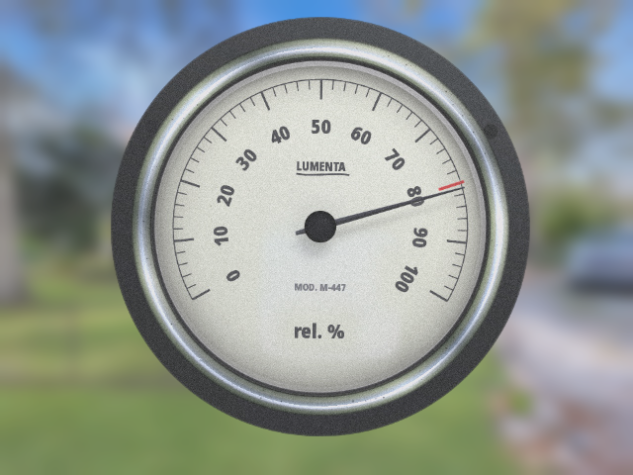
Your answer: 81 %
